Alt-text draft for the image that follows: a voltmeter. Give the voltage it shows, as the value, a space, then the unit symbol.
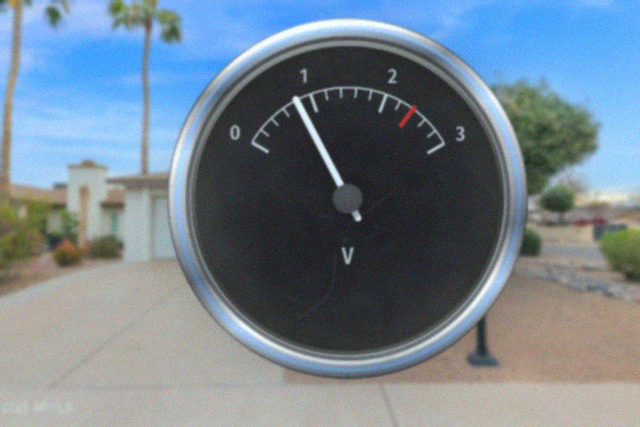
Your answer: 0.8 V
